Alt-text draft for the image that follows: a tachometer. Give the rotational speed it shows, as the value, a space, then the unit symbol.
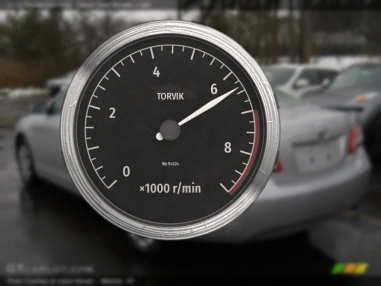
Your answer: 6375 rpm
